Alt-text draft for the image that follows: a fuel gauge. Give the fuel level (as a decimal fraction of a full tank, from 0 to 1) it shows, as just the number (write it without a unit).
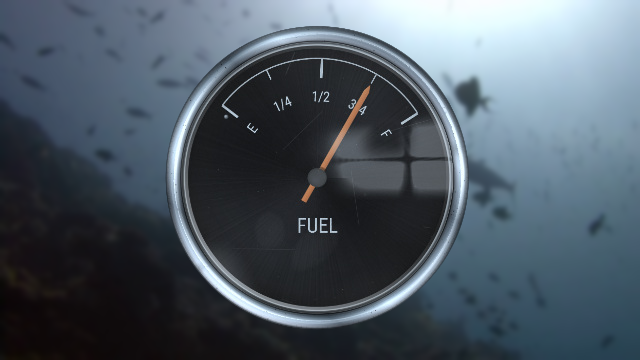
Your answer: 0.75
